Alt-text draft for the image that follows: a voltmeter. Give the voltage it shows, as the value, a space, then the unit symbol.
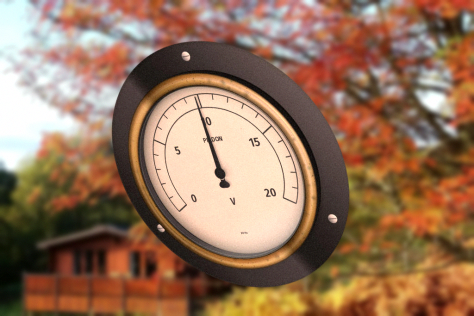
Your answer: 10 V
